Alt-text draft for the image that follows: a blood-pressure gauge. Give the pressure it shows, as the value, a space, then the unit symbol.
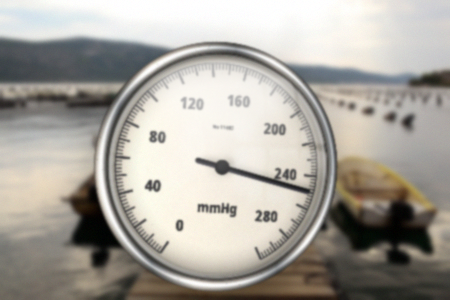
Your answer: 250 mmHg
